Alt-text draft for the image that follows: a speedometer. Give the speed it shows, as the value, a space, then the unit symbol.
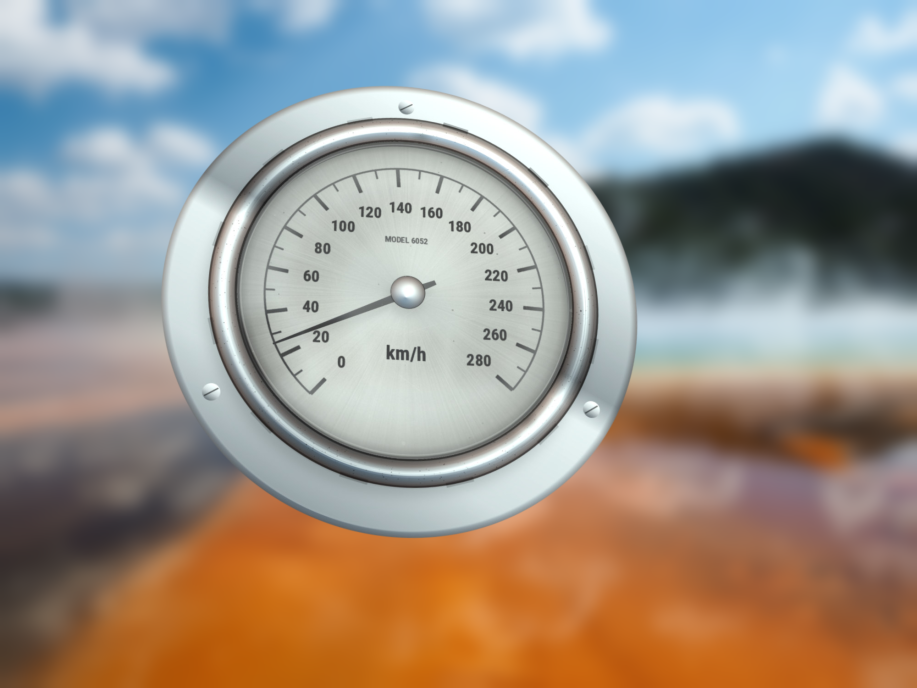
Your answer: 25 km/h
